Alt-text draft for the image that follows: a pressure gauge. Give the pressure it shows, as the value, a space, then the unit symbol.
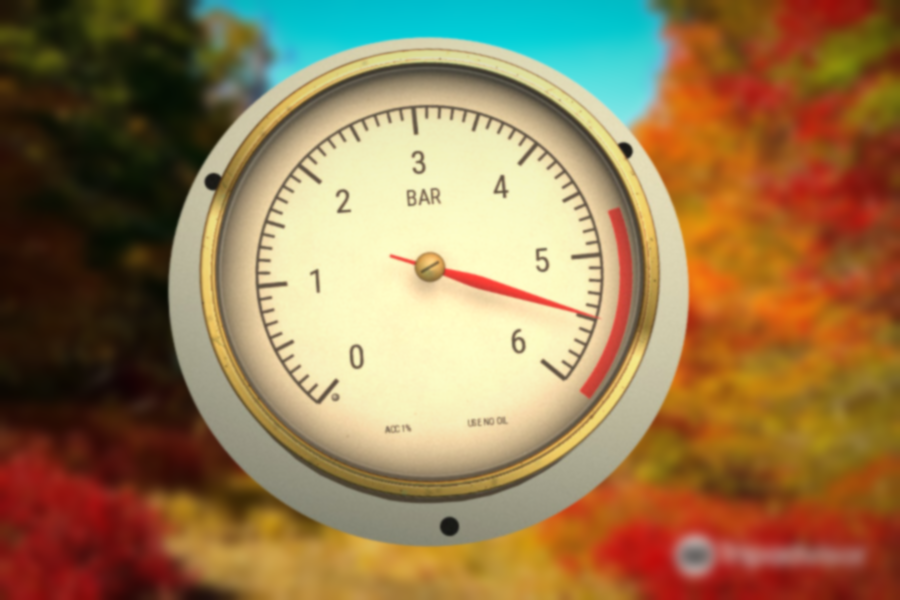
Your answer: 5.5 bar
